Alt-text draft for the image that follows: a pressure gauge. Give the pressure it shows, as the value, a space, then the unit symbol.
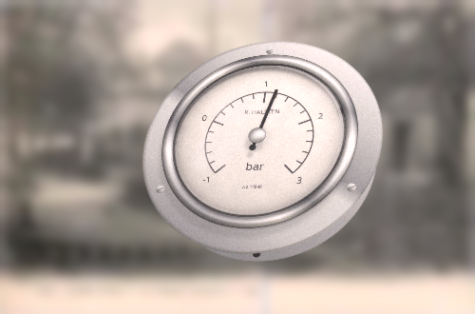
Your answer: 1.2 bar
